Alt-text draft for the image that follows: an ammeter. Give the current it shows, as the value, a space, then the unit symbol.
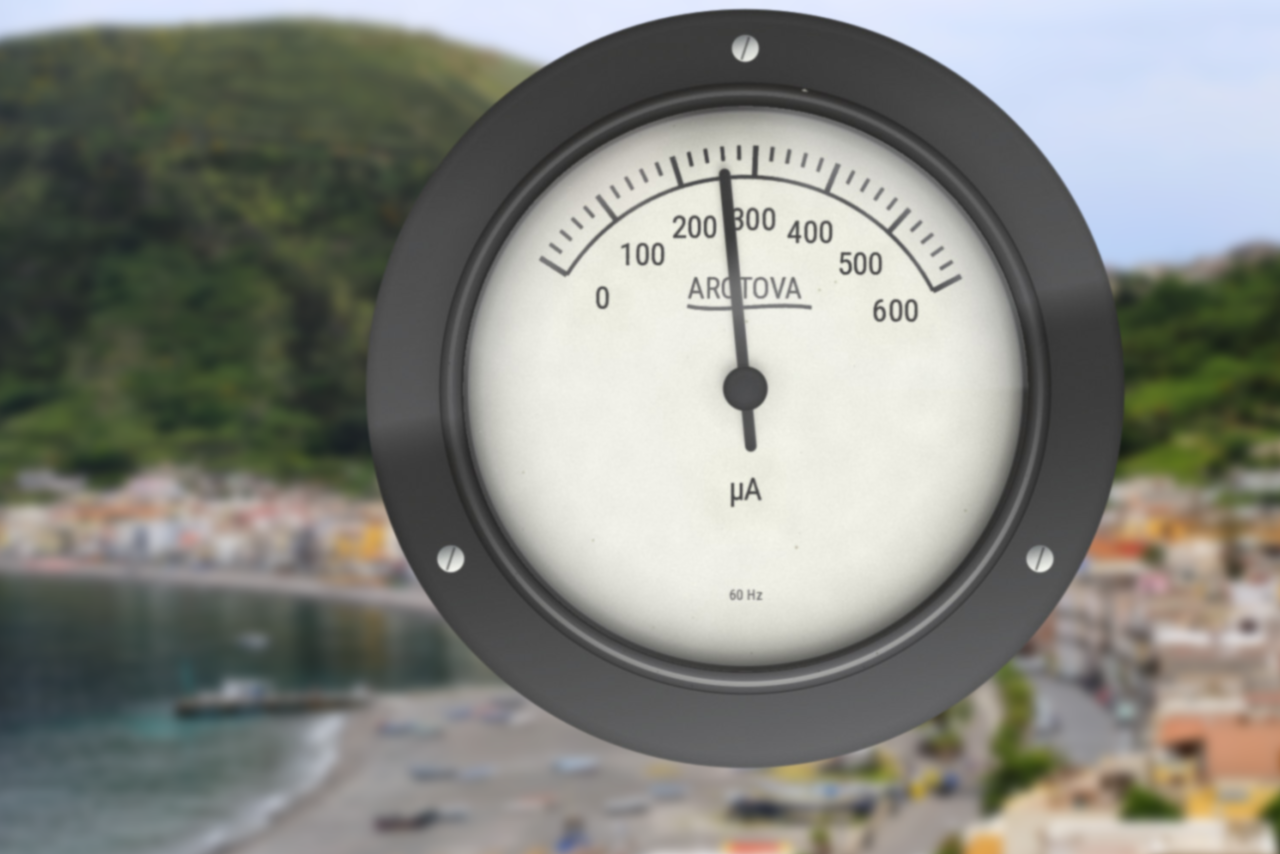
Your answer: 260 µA
